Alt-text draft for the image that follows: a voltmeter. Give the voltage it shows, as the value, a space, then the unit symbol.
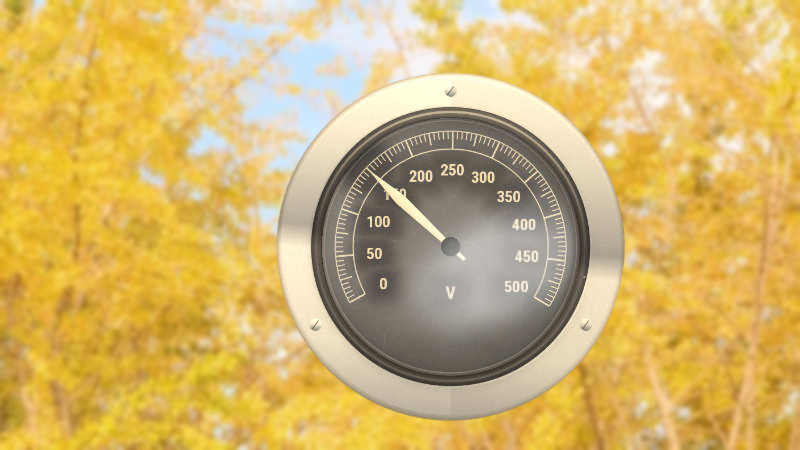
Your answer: 150 V
